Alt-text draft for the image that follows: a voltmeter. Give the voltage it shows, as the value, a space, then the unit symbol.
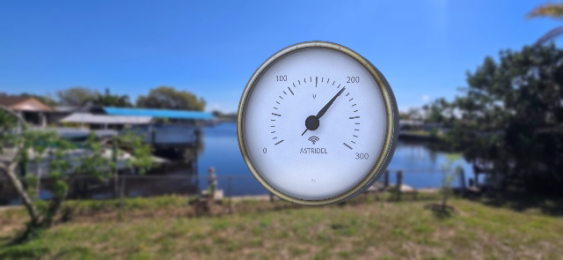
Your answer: 200 V
